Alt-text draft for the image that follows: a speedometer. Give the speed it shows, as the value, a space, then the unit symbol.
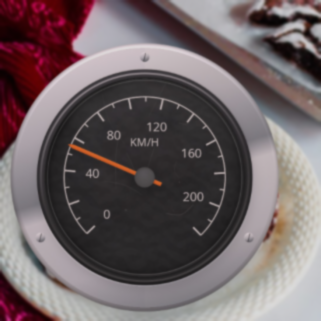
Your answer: 55 km/h
